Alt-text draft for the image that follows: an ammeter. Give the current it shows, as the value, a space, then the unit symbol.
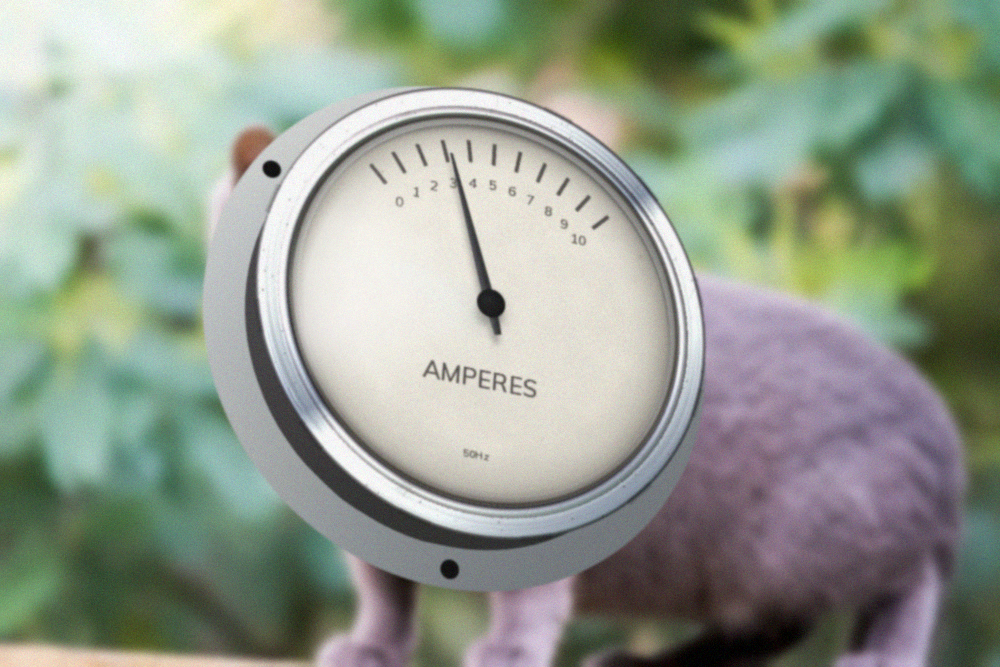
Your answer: 3 A
